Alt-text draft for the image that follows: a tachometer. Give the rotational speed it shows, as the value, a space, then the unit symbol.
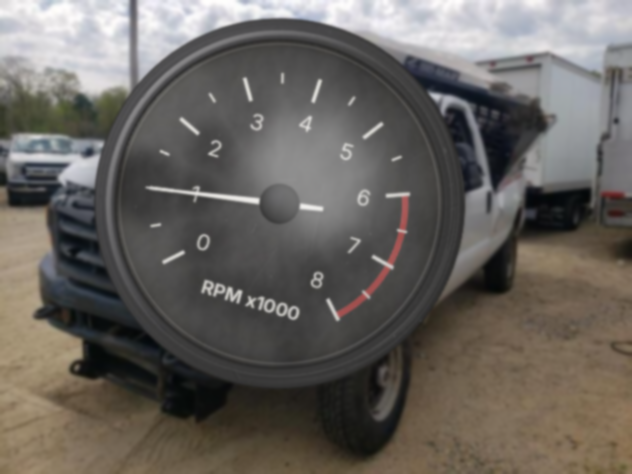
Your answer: 1000 rpm
